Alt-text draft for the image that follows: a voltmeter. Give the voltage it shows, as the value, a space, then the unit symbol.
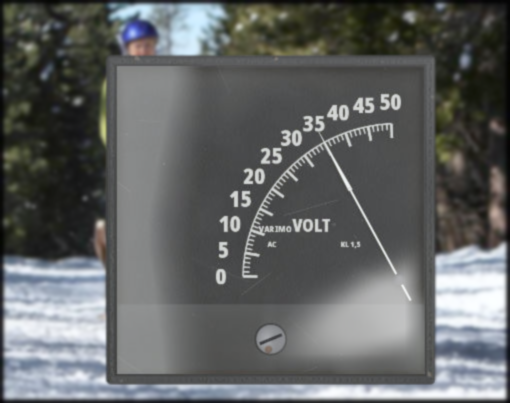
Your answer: 35 V
